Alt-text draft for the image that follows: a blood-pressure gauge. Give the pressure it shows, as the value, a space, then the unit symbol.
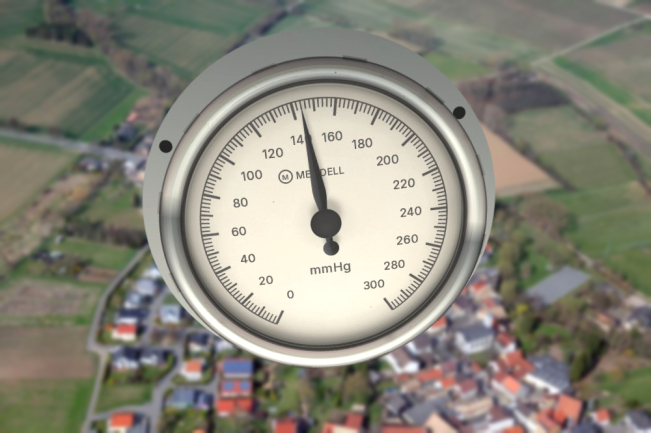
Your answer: 144 mmHg
